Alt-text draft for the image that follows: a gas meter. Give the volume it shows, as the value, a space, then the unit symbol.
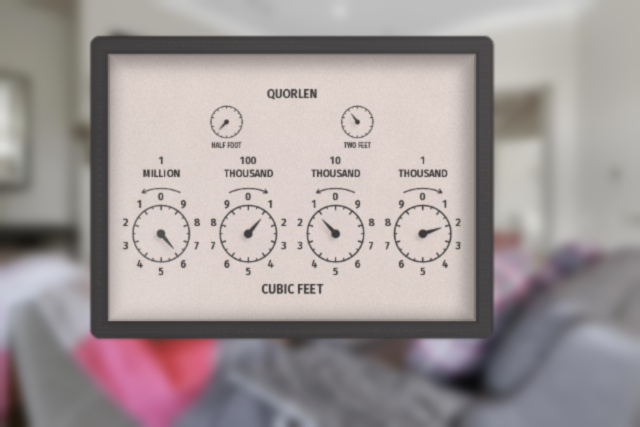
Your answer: 611200 ft³
